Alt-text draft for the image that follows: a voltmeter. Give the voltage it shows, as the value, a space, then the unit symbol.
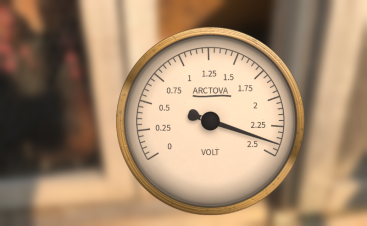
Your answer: 2.4 V
